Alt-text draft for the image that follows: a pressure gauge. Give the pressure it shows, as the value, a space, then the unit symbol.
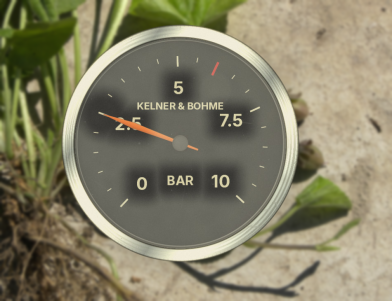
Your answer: 2.5 bar
